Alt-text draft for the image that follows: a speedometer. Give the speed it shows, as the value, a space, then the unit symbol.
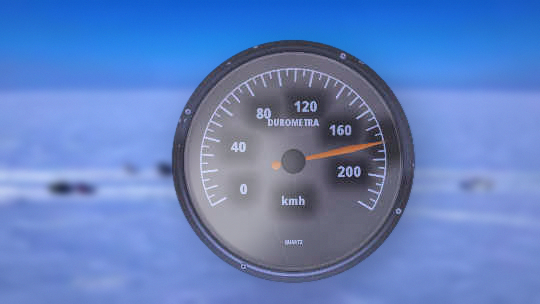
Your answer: 180 km/h
